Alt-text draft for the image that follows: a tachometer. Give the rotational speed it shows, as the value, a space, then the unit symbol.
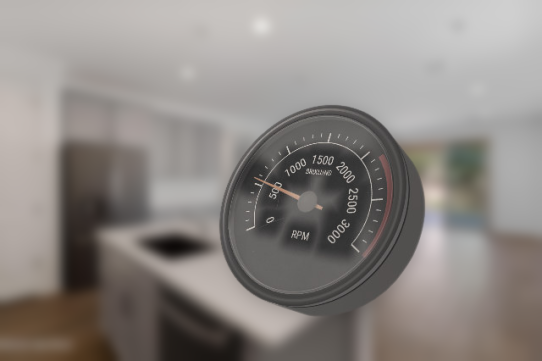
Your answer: 550 rpm
